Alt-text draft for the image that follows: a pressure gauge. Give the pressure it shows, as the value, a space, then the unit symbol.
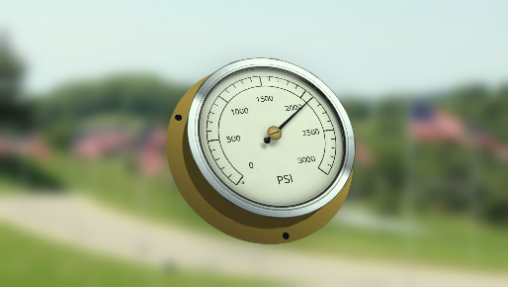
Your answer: 2100 psi
